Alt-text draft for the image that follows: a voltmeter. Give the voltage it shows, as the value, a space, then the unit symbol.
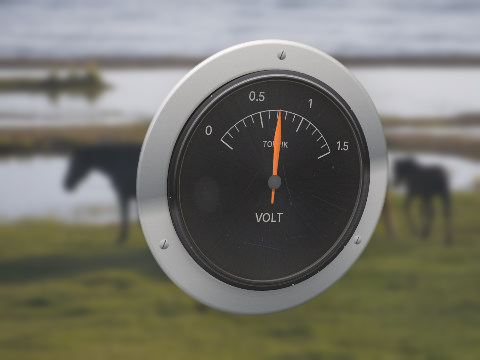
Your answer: 0.7 V
